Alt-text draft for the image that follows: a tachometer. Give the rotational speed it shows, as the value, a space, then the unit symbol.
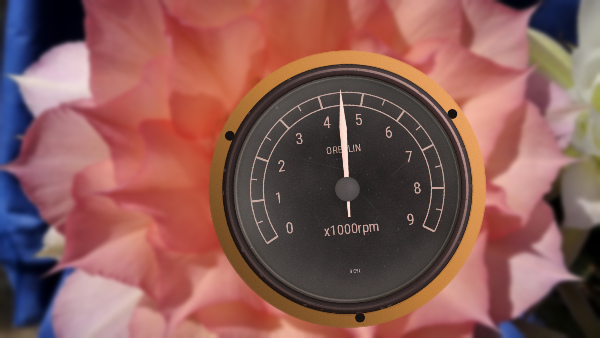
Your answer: 4500 rpm
